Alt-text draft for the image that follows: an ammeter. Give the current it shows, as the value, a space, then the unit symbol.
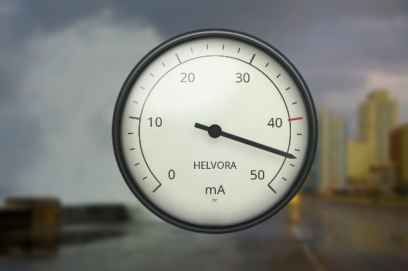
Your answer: 45 mA
